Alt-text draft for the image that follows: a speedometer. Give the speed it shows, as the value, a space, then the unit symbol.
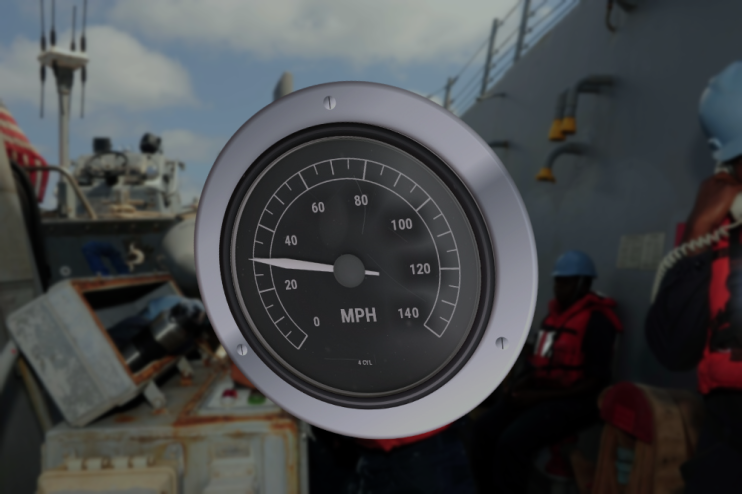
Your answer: 30 mph
